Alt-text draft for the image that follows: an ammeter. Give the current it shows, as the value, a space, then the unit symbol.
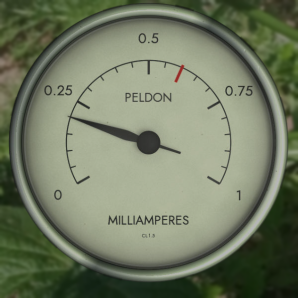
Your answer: 0.2 mA
